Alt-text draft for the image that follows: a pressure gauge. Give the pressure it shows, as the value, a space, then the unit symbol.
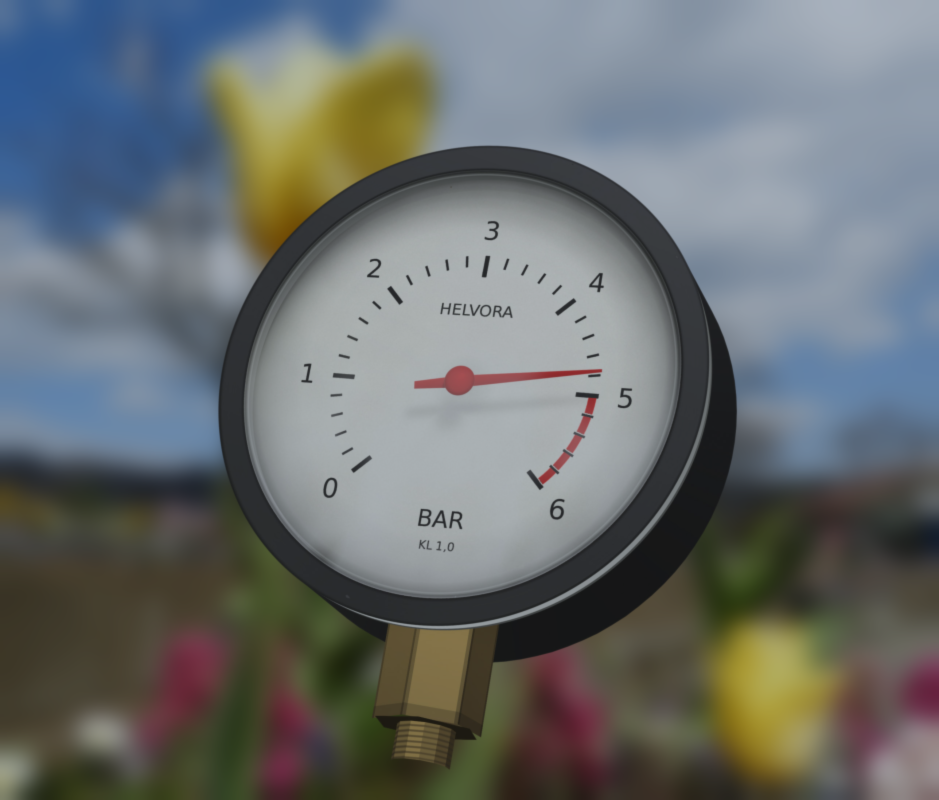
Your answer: 4.8 bar
